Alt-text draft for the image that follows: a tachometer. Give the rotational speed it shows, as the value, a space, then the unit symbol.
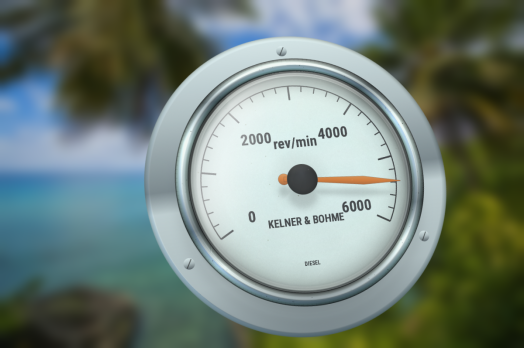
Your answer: 5400 rpm
